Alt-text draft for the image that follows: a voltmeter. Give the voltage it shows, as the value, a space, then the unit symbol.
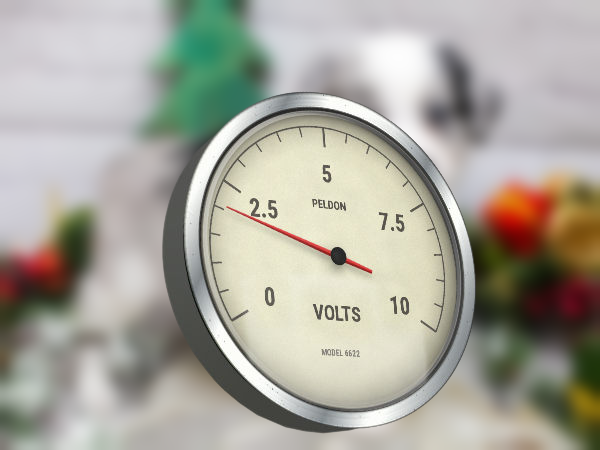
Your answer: 2 V
